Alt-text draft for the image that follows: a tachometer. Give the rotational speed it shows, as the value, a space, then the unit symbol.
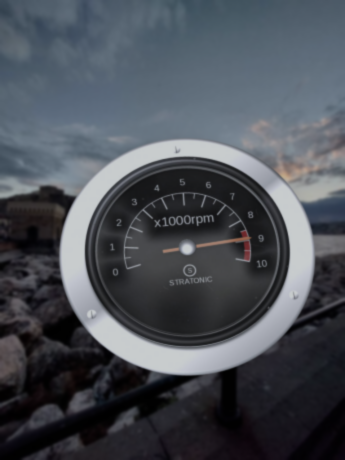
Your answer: 9000 rpm
